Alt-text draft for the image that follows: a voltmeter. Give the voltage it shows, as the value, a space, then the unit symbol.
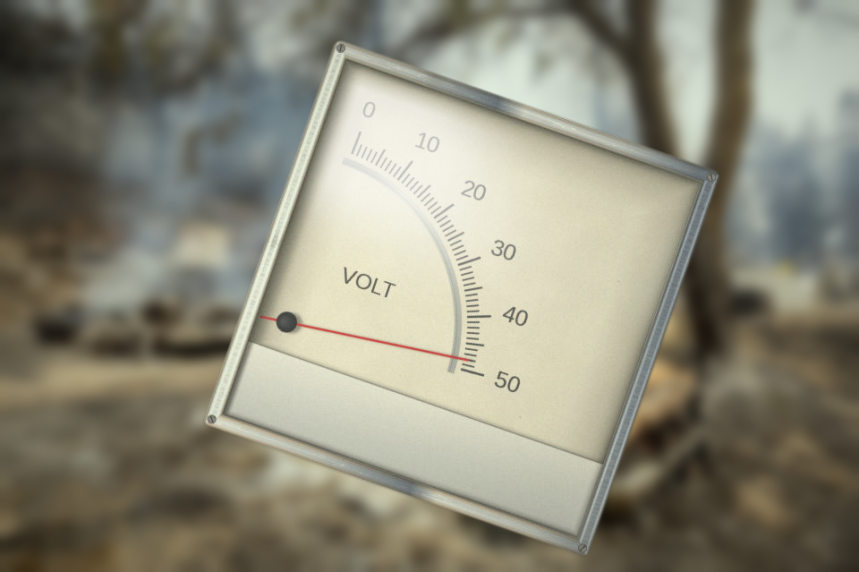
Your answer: 48 V
